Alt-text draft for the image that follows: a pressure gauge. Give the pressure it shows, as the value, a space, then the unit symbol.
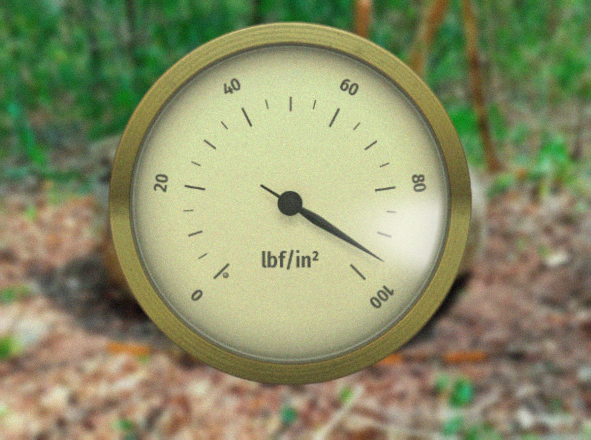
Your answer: 95 psi
